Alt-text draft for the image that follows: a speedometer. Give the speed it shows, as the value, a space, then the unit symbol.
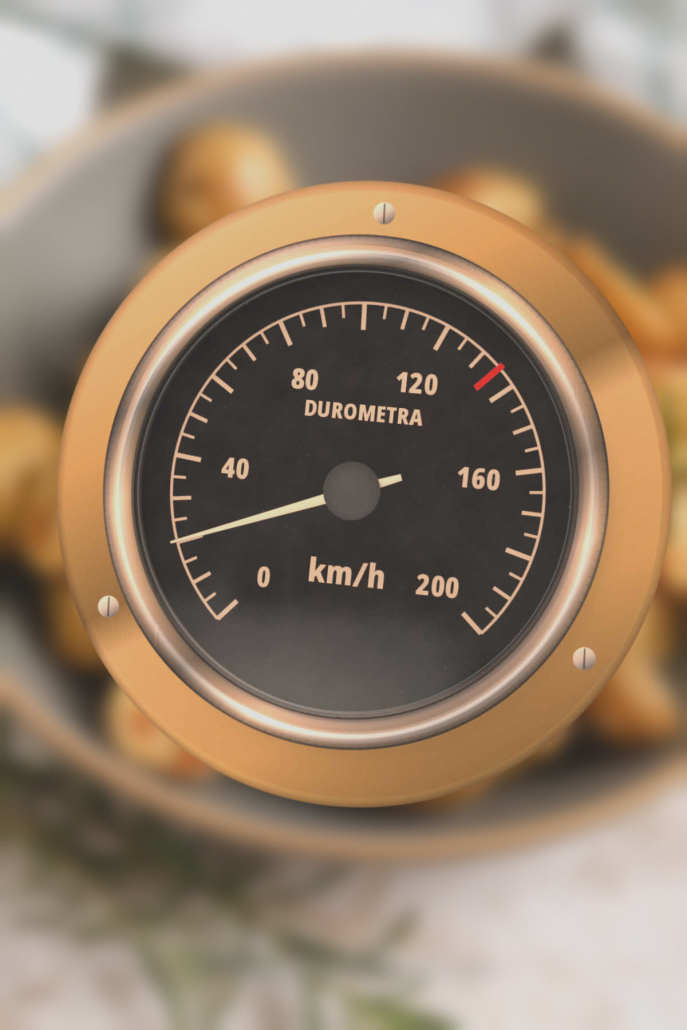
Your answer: 20 km/h
